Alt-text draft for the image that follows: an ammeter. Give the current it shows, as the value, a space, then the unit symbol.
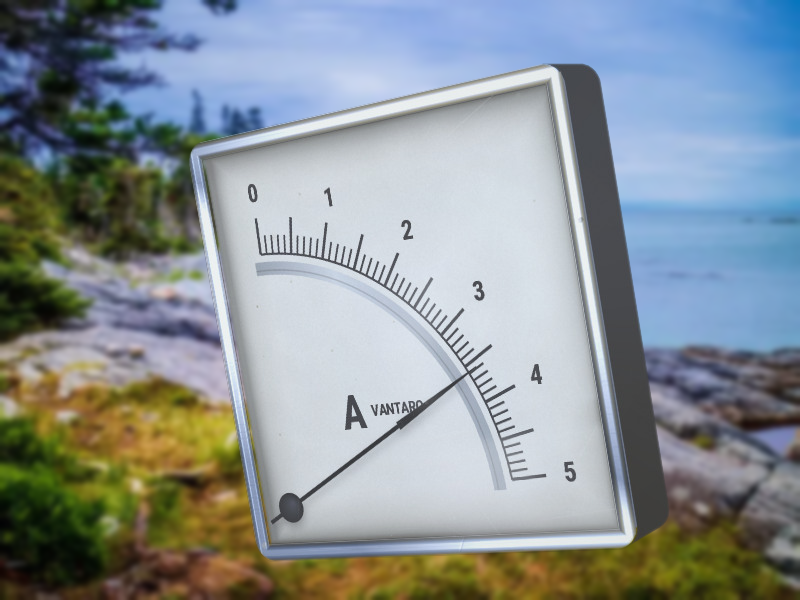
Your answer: 3.6 A
